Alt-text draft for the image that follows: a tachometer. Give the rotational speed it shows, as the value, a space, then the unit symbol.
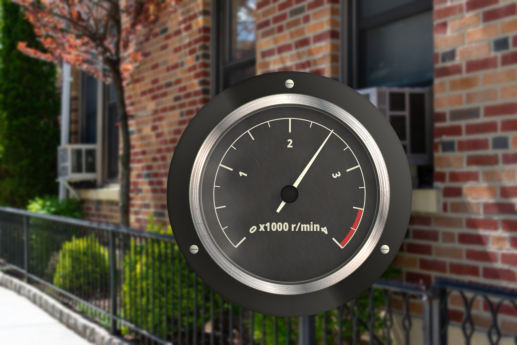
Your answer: 2500 rpm
